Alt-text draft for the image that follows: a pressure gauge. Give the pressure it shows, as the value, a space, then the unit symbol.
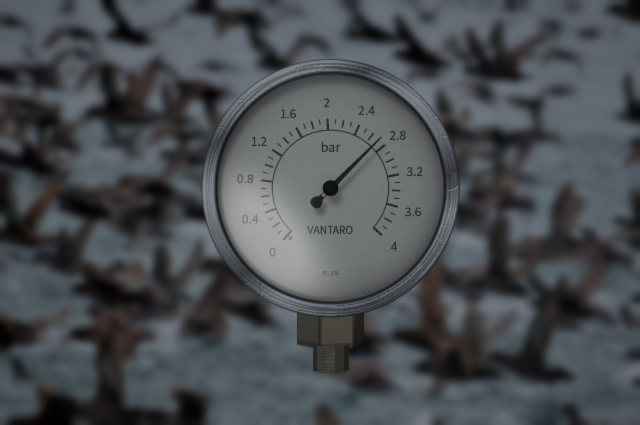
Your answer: 2.7 bar
